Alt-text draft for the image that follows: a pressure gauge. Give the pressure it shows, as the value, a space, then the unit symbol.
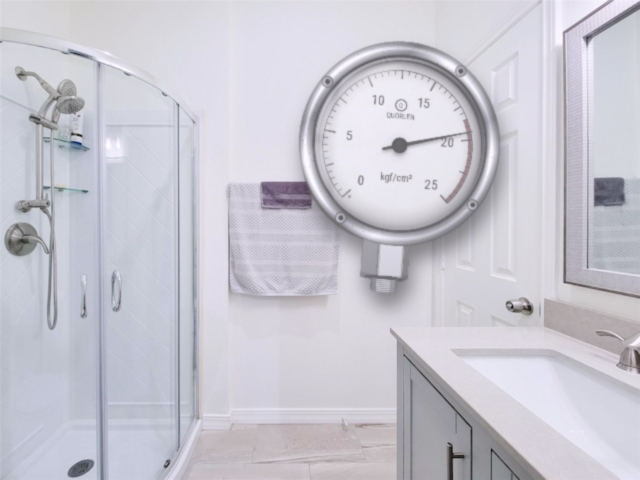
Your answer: 19.5 kg/cm²
